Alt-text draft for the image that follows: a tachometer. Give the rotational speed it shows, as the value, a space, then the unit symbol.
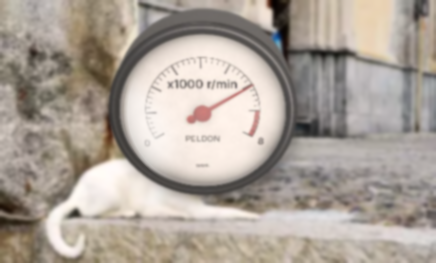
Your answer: 6000 rpm
